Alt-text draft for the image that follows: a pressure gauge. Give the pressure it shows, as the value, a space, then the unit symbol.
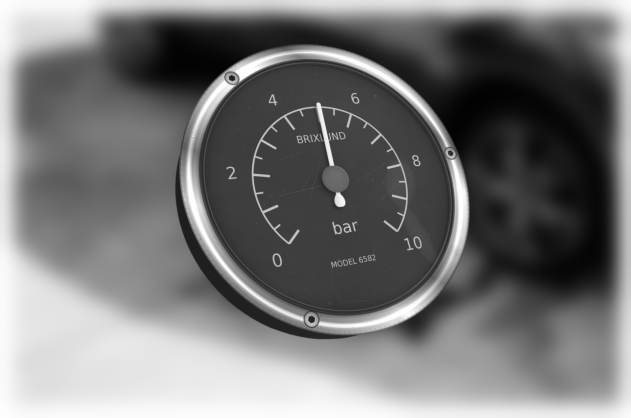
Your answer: 5 bar
